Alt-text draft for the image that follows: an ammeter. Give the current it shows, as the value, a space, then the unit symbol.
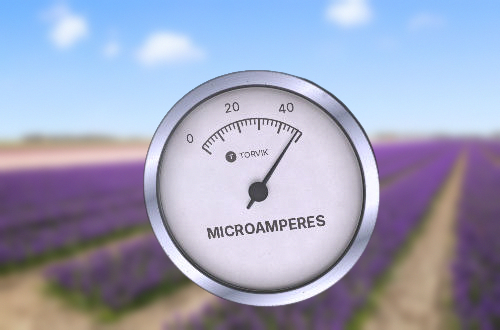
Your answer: 48 µA
